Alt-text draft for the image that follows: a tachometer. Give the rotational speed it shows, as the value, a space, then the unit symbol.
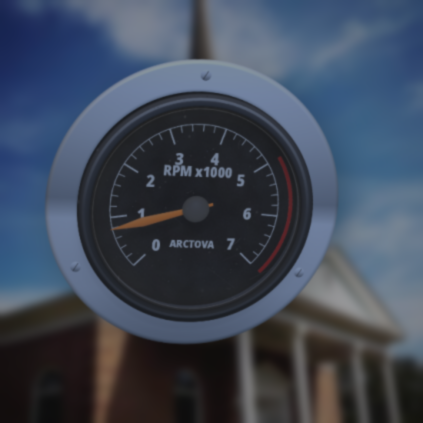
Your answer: 800 rpm
